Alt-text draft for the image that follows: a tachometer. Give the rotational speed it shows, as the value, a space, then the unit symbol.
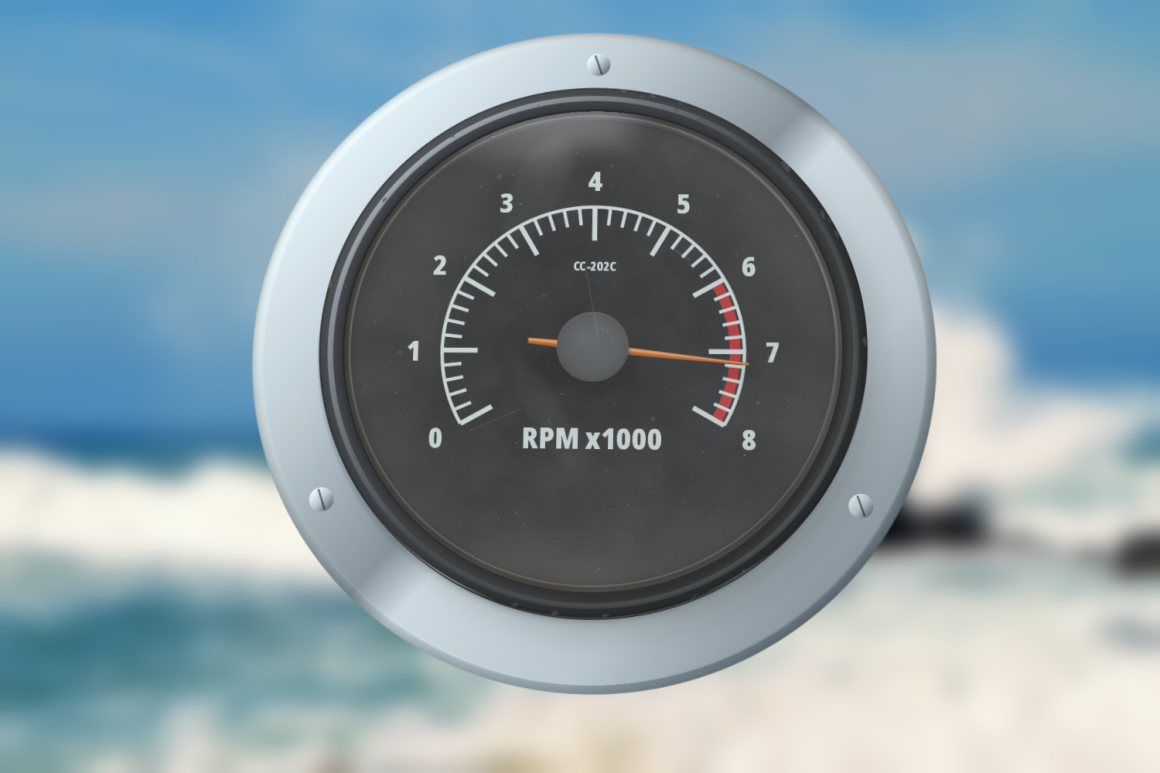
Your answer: 7200 rpm
